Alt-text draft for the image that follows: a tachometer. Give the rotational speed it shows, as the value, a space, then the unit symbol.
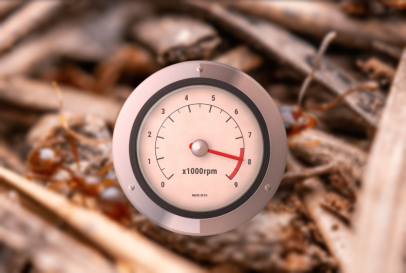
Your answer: 8000 rpm
